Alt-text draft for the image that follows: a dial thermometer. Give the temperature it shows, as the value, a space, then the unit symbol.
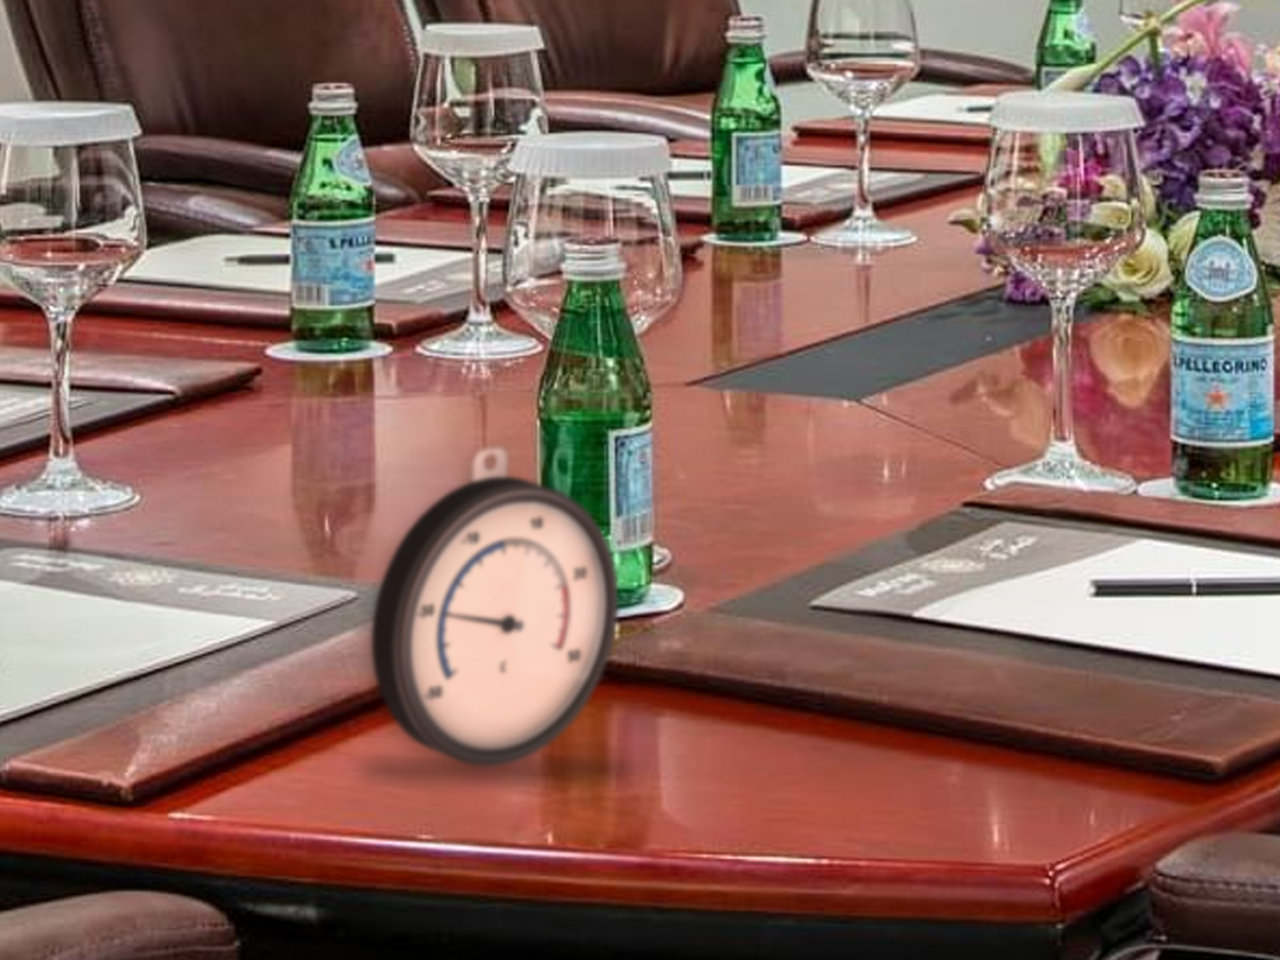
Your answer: -30 °C
